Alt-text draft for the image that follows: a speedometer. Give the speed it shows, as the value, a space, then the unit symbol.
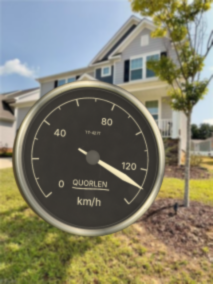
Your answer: 130 km/h
